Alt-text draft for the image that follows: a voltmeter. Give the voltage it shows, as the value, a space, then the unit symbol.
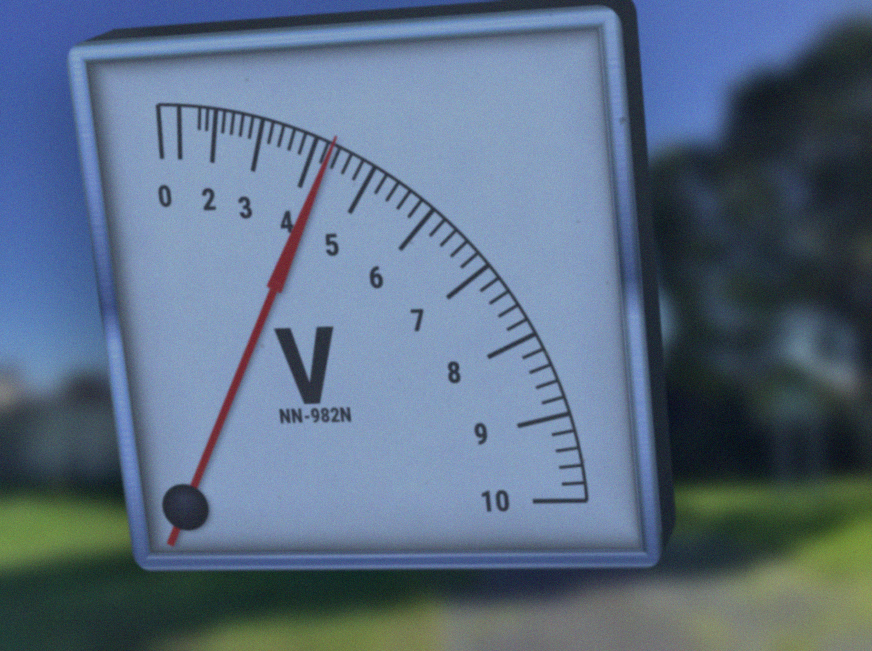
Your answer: 4.3 V
